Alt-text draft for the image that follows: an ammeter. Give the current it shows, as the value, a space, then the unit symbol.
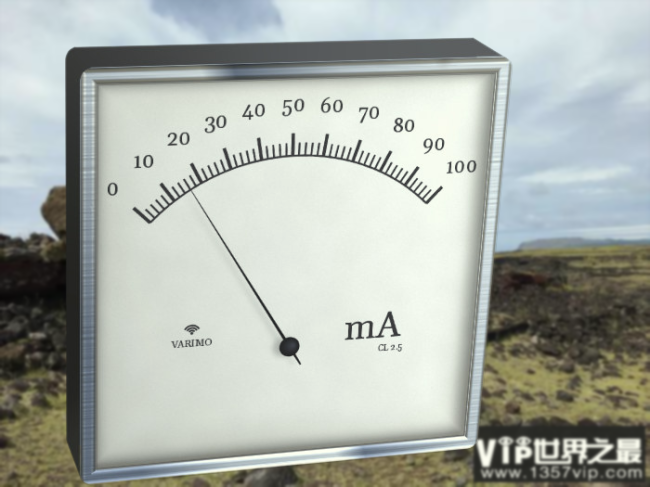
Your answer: 16 mA
